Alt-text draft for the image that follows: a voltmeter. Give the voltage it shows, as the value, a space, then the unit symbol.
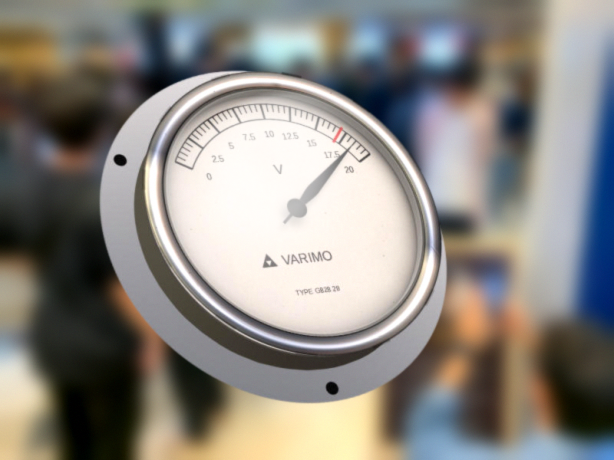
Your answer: 18.5 V
